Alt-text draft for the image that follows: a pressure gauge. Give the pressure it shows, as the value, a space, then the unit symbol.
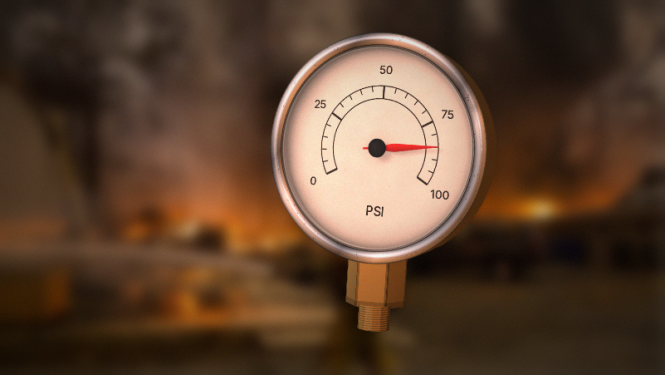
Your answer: 85 psi
